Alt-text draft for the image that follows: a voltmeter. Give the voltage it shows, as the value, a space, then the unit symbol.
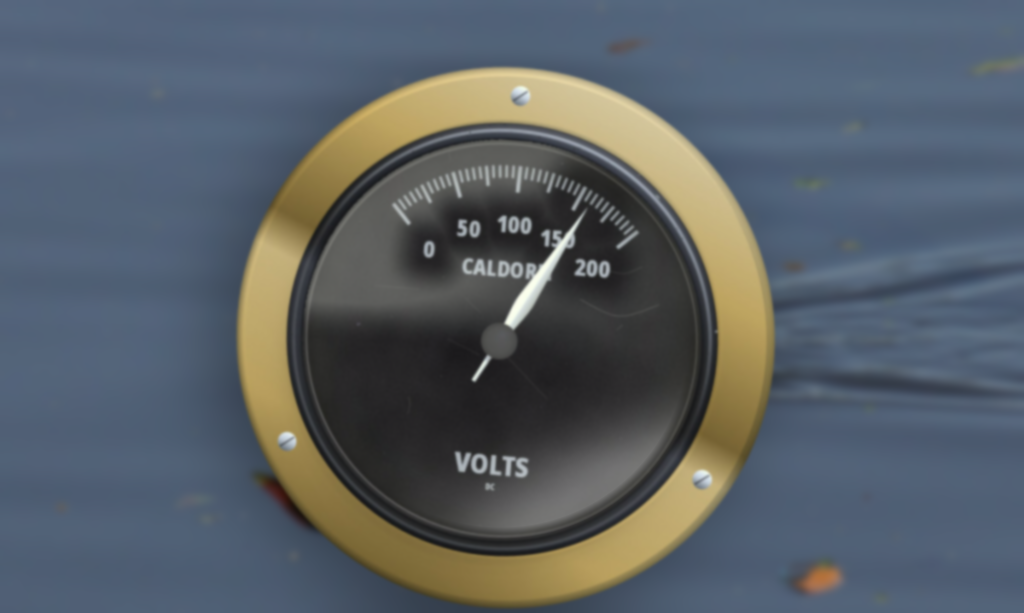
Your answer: 160 V
